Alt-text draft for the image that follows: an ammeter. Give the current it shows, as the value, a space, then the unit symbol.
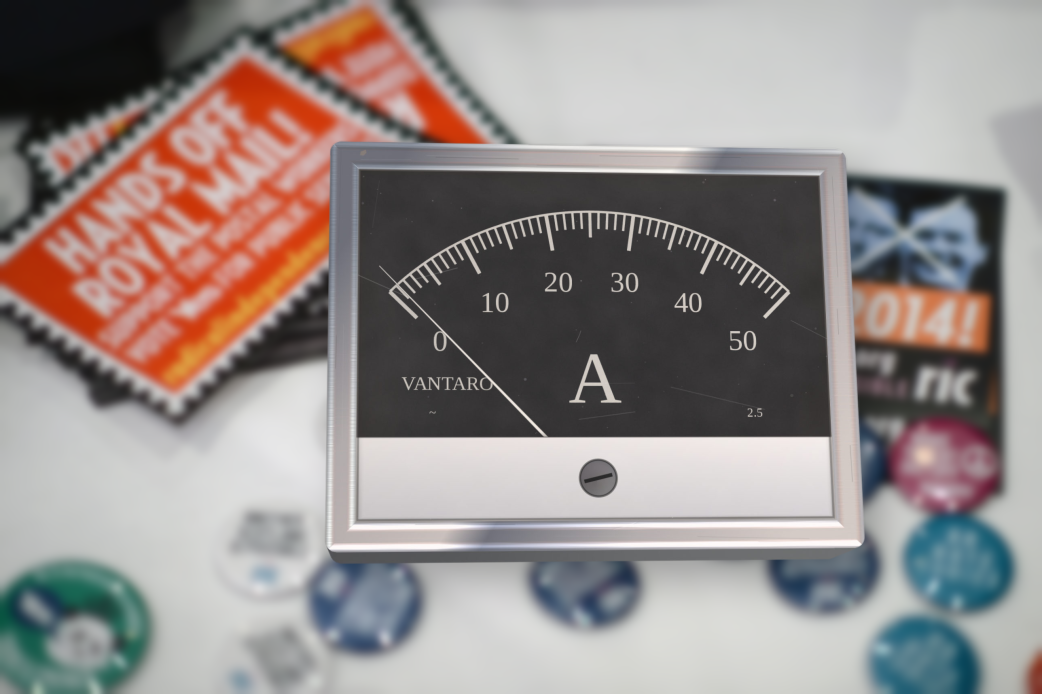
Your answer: 1 A
